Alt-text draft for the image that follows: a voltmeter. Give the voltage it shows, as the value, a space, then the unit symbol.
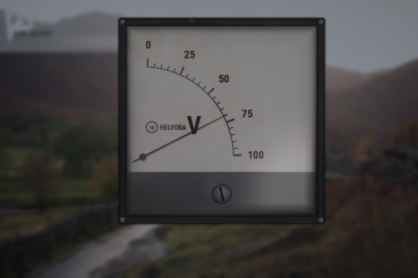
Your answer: 70 V
